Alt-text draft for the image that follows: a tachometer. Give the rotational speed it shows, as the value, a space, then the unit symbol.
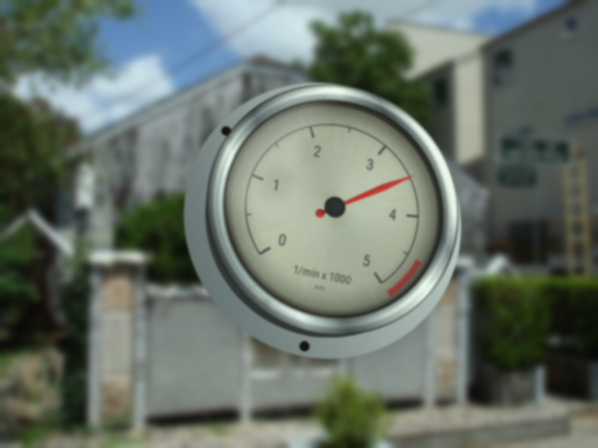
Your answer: 3500 rpm
